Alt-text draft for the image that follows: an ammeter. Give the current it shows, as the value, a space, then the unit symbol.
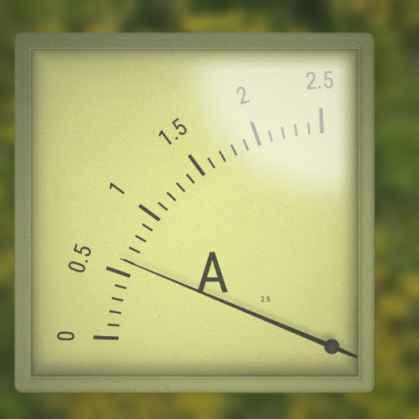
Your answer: 0.6 A
